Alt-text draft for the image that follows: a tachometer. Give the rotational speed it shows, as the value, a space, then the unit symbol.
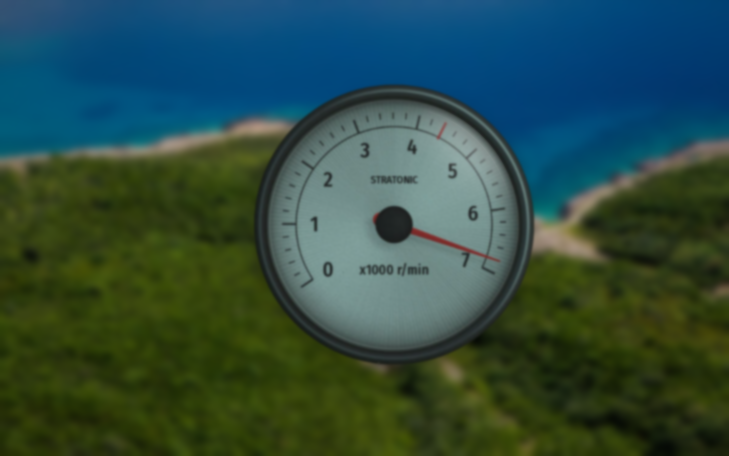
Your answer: 6800 rpm
